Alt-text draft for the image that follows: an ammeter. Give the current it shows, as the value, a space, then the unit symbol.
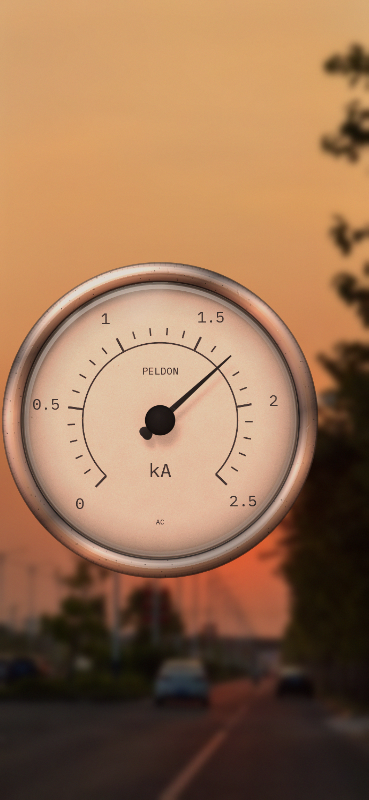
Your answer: 1.7 kA
